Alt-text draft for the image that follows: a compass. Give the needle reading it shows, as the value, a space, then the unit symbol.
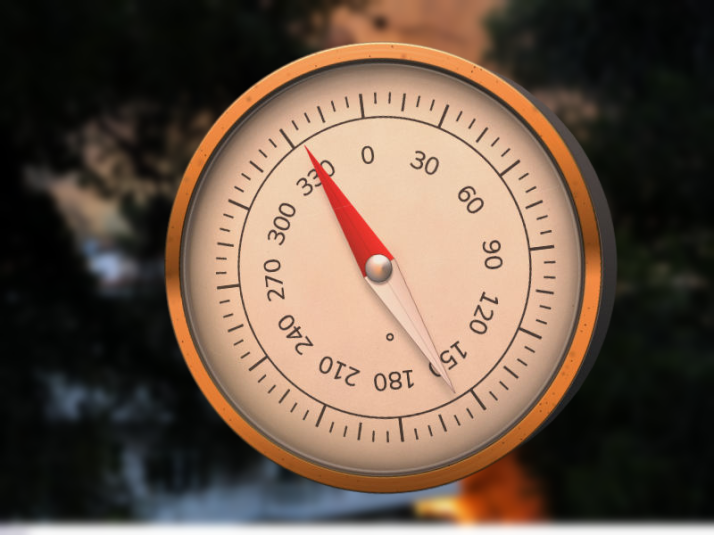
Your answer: 335 °
